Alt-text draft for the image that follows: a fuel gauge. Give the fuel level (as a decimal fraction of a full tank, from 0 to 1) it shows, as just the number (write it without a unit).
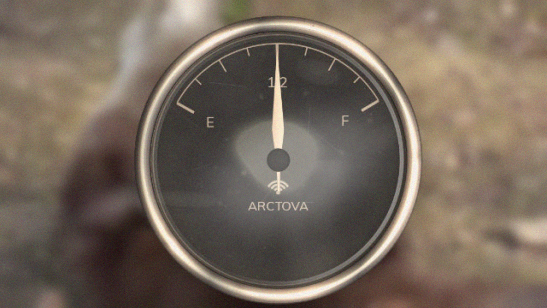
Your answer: 0.5
